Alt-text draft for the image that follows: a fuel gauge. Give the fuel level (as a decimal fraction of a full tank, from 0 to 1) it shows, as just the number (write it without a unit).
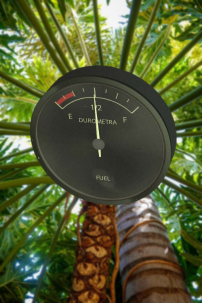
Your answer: 0.5
